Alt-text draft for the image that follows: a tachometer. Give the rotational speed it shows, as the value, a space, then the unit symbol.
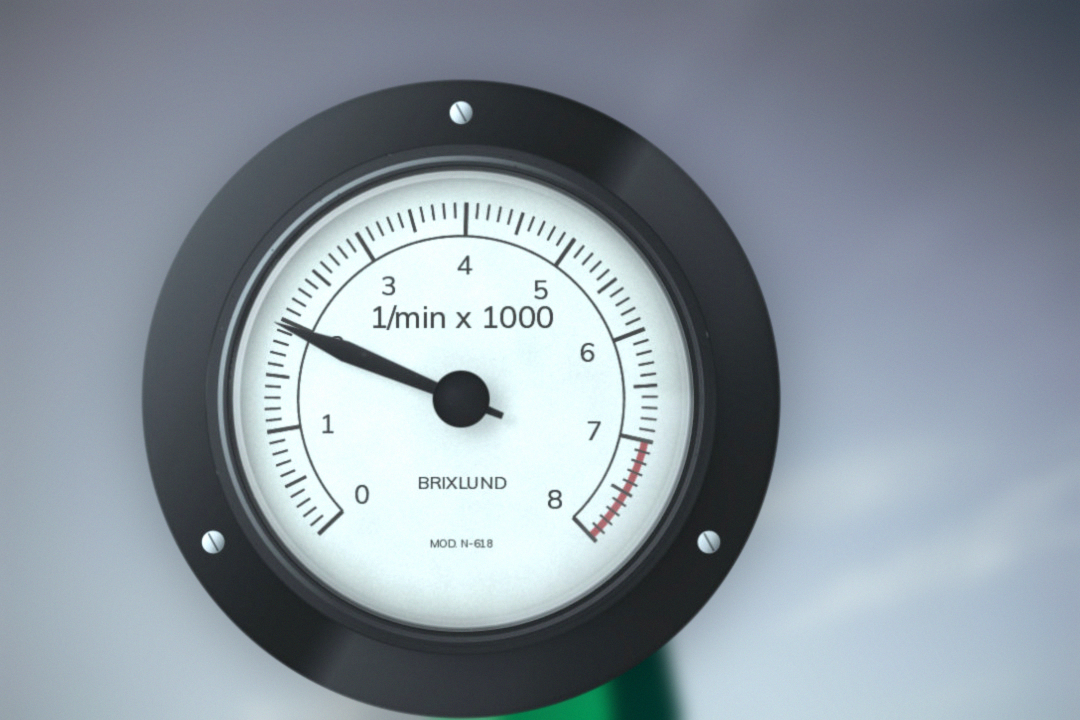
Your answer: 1950 rpm
